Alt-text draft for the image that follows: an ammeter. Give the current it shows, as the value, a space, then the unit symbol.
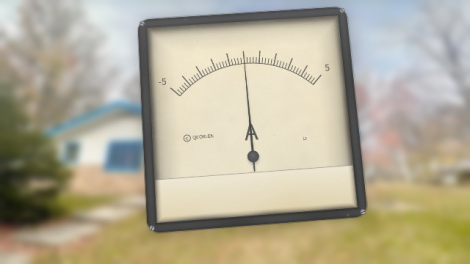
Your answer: 0 A
